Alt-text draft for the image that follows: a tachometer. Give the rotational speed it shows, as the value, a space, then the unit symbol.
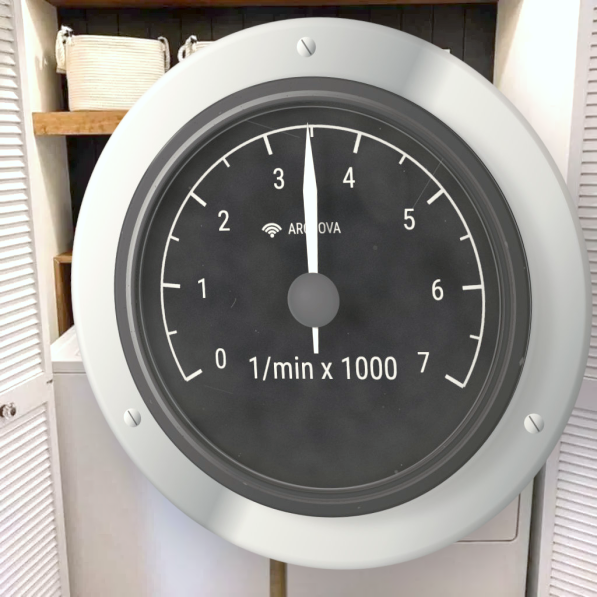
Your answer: 3500 rpm
